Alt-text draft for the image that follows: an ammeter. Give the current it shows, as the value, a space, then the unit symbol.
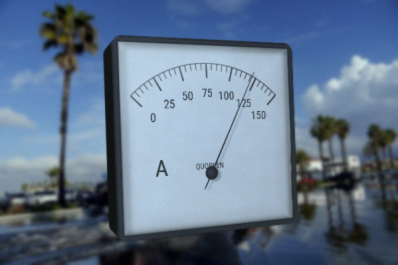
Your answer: 120 A
